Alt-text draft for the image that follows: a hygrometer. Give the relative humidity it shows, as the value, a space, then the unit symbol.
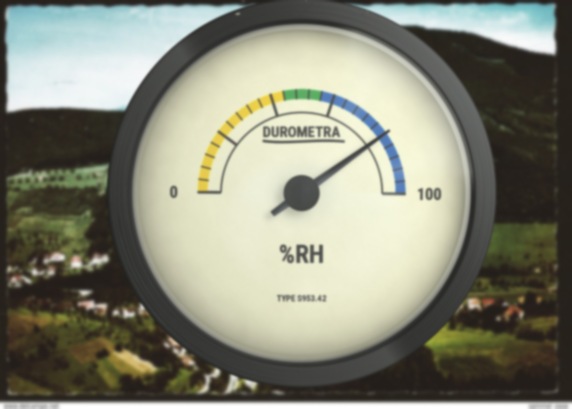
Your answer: 80 %
